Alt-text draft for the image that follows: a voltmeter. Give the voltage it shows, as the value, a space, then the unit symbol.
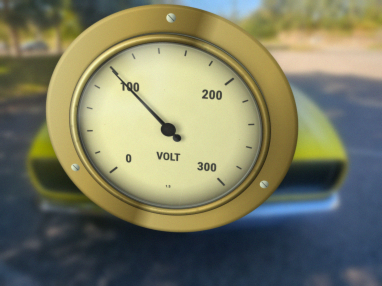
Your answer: 100 V
